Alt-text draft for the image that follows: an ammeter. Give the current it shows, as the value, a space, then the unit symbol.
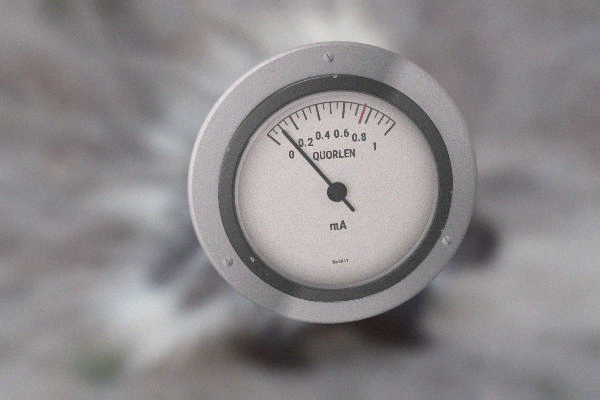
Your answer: 0.1 mA
